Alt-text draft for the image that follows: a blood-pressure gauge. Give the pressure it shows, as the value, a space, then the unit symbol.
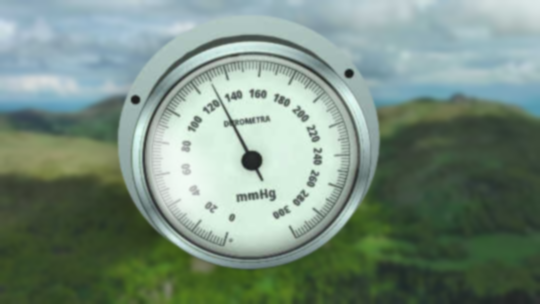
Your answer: 130 mmHg
